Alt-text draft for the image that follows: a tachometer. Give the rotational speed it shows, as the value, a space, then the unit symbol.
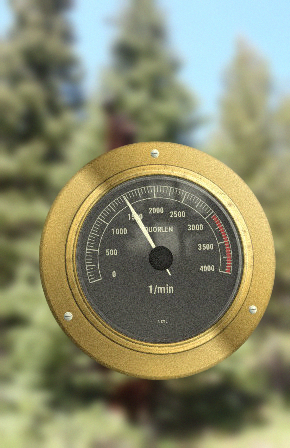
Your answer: 1500 rpm
